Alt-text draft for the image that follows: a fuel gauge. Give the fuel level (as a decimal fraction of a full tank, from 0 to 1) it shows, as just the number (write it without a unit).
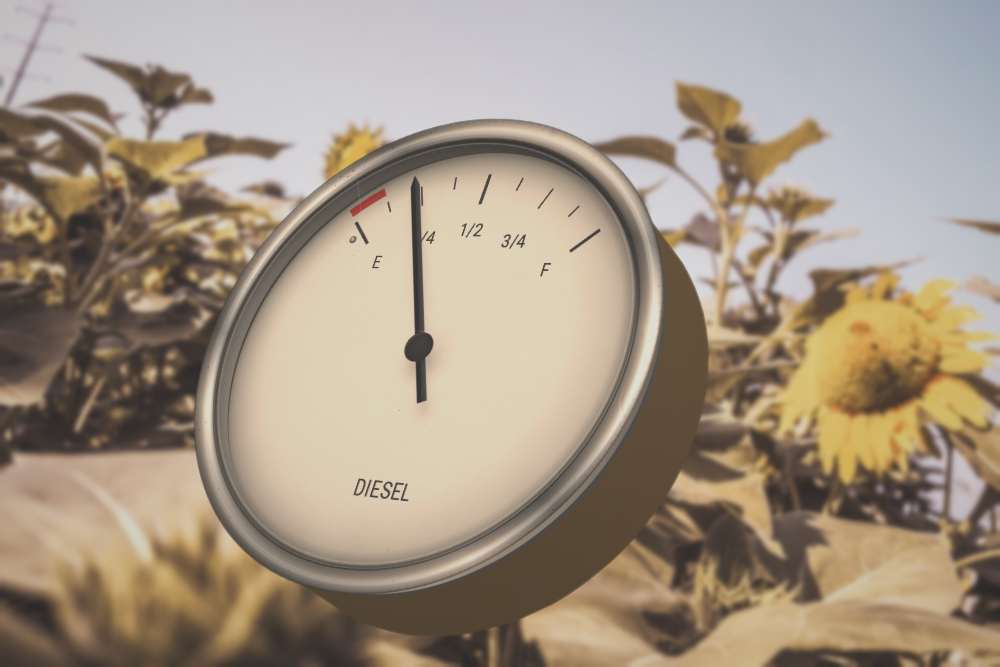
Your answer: 0.25
